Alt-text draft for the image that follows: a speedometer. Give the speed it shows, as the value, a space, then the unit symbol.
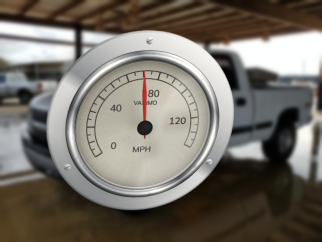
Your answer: 70 mph
